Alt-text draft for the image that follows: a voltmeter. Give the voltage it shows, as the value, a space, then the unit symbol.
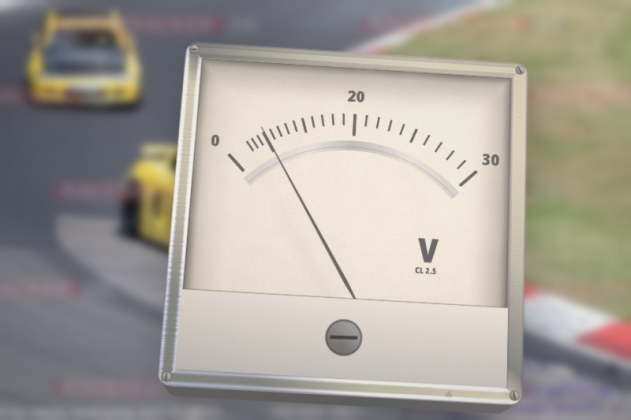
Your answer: 10 V
